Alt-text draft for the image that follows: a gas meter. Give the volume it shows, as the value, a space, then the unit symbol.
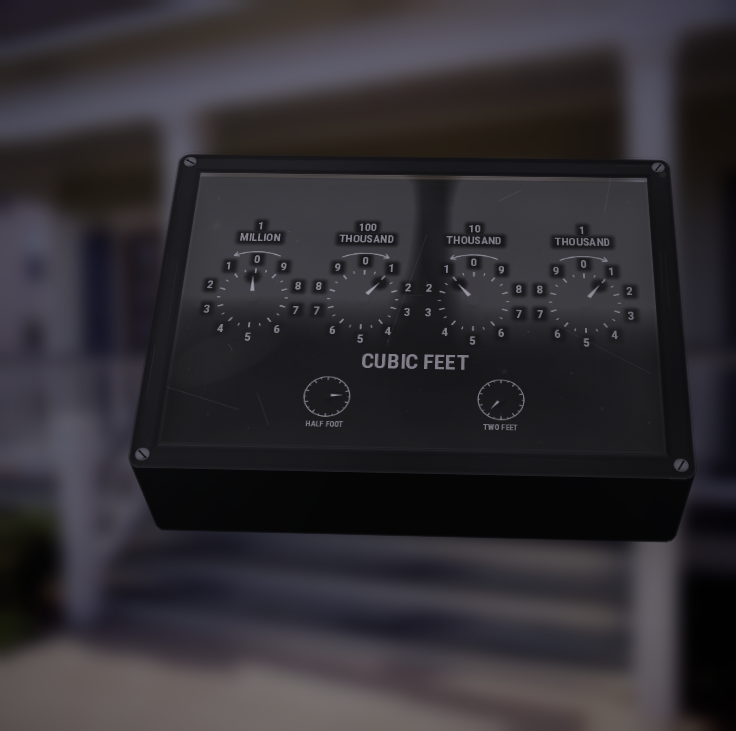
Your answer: 11100 ft³
